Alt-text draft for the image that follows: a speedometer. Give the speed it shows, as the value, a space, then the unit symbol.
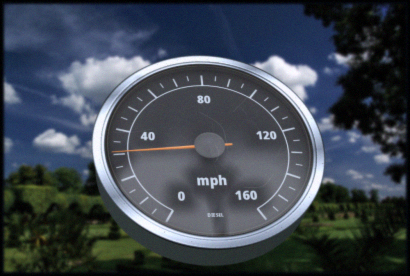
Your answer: 30 mph
